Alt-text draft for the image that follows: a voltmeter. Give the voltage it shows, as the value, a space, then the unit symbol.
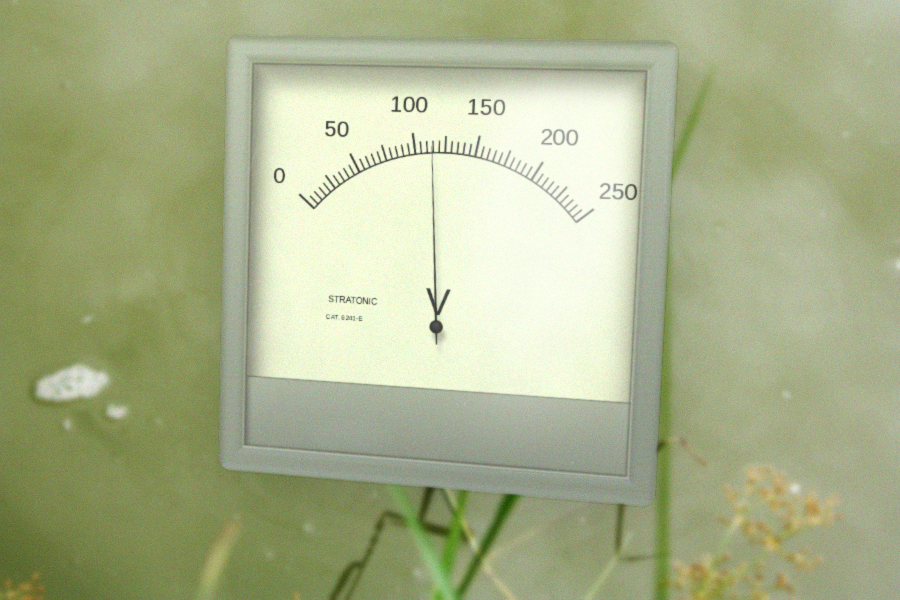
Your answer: 115 V
